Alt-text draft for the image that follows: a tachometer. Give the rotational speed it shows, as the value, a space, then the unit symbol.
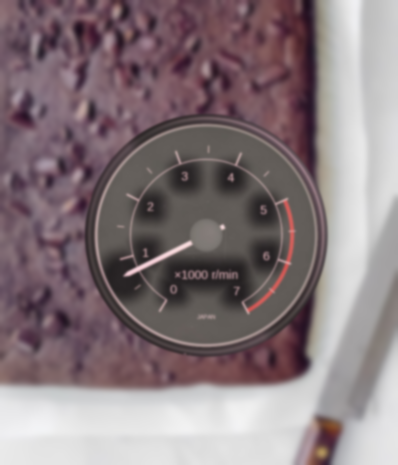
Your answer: 750 rpm
